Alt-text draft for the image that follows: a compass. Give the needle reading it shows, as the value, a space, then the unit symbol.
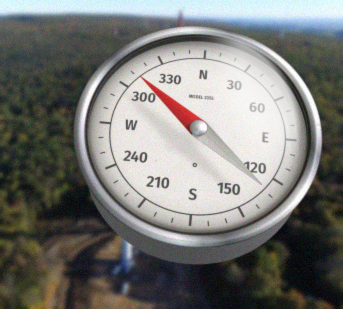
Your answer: 310 °
